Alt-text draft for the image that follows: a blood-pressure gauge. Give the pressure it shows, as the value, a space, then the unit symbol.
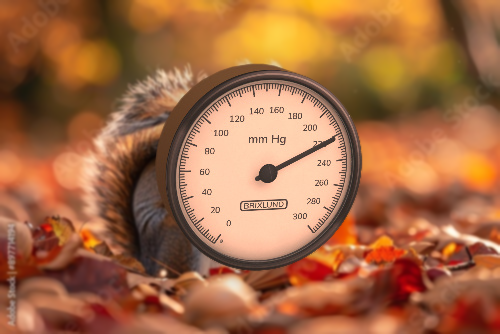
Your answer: 220 mmHg
